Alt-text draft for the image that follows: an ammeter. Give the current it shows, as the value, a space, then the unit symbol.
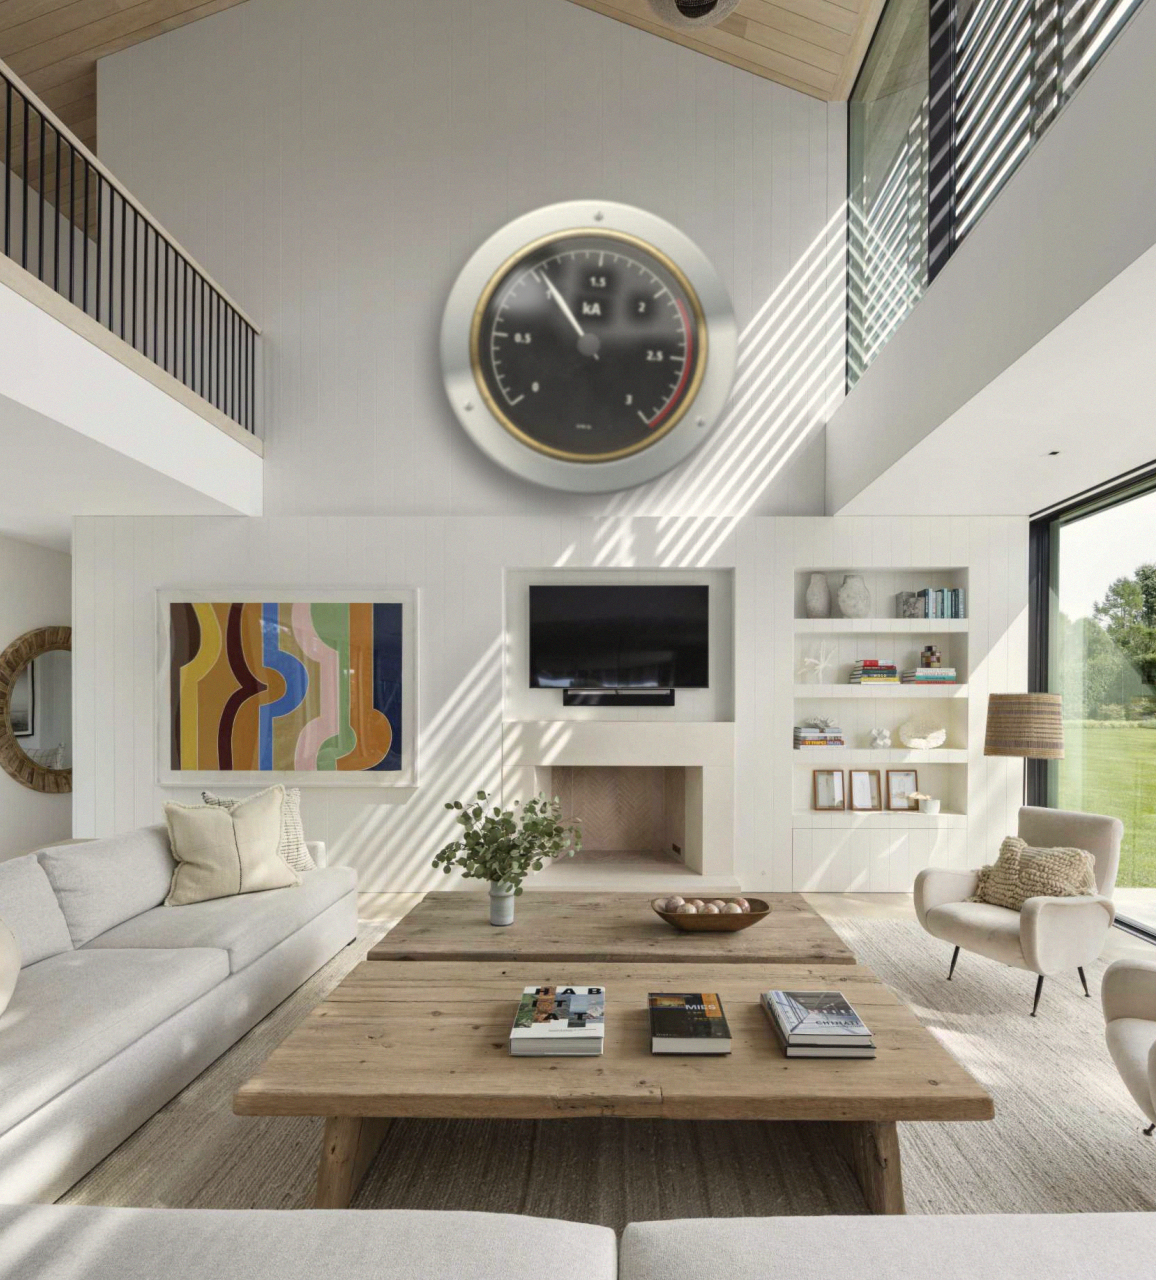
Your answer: 1.05 kA
